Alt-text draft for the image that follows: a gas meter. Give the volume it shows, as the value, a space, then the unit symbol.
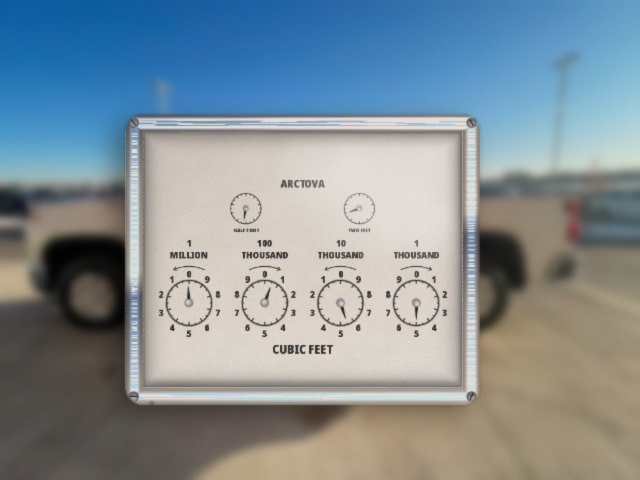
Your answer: 5500 ft³
